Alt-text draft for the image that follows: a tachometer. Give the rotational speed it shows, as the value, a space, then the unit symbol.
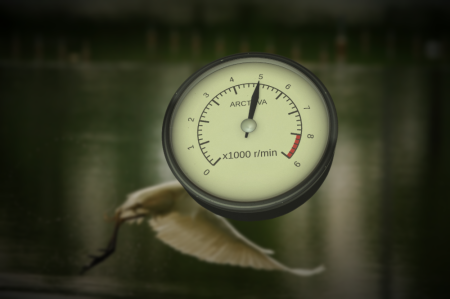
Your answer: 5000 rpm
